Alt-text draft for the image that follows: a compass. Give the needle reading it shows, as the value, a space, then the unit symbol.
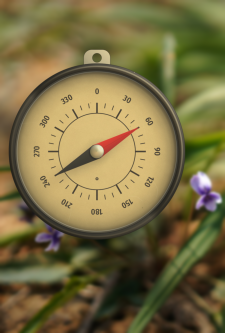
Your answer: 60 °
